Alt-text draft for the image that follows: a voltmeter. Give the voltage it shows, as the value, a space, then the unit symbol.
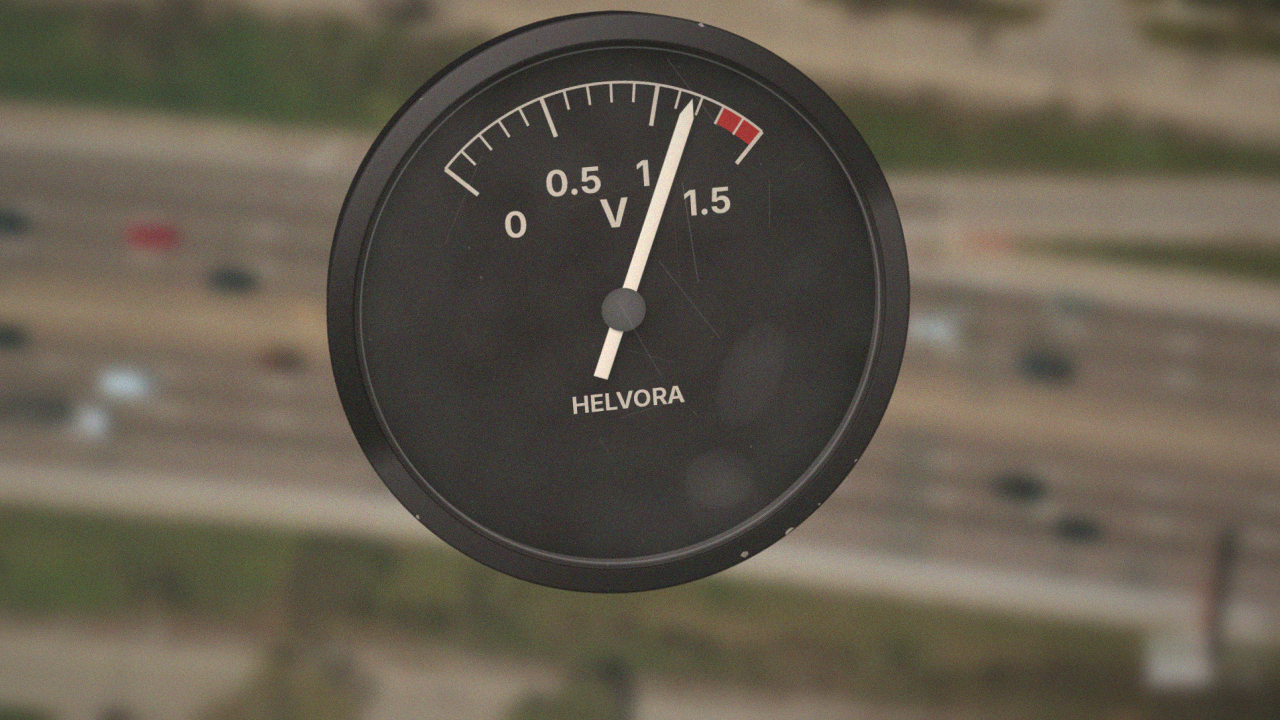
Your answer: 1.15 V
